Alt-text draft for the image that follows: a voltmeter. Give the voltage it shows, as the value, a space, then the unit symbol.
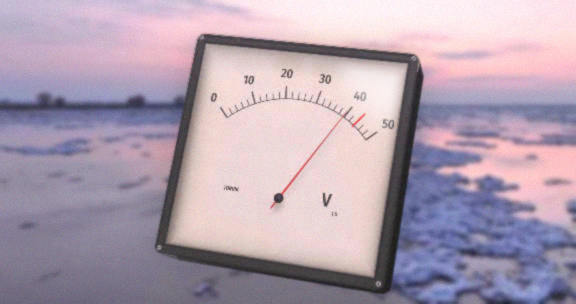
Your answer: 40 V
